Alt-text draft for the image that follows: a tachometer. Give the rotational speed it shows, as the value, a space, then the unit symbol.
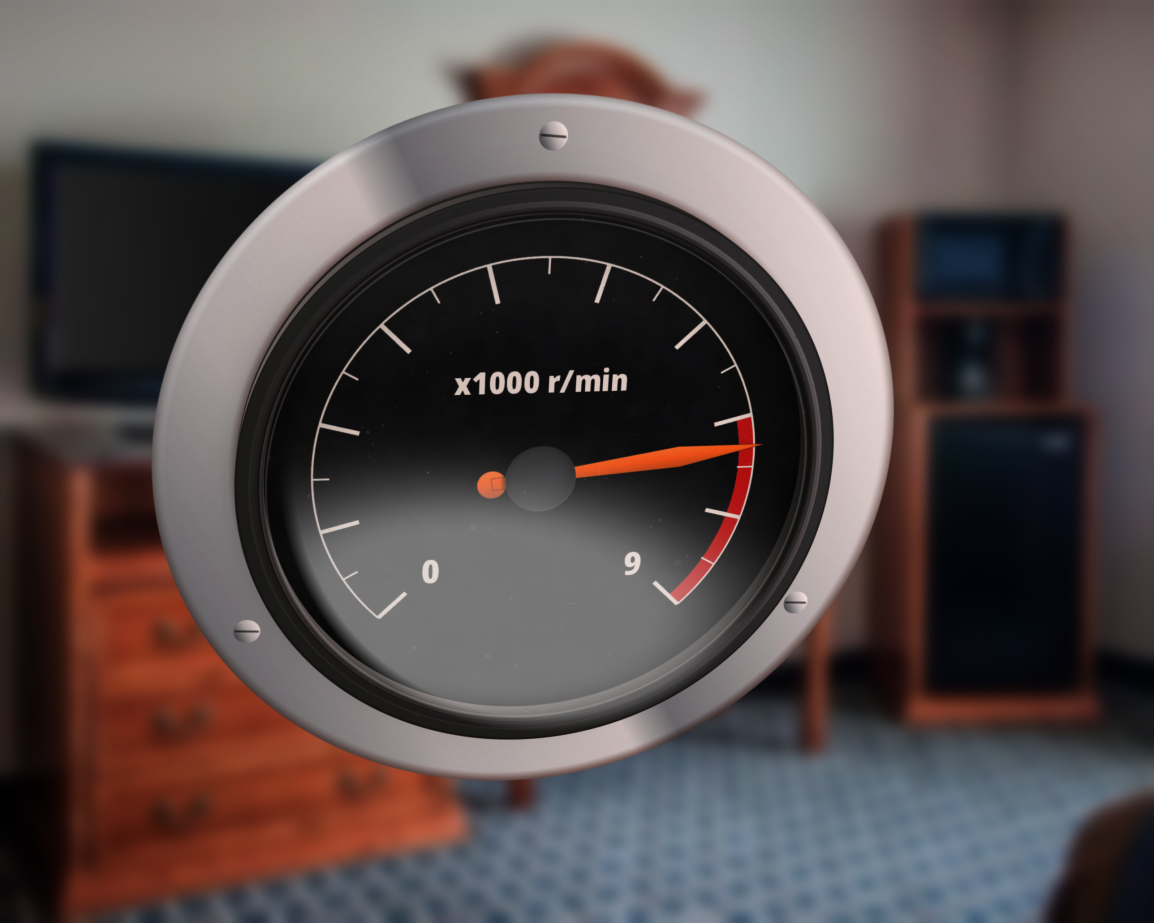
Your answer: 7250 rpm
